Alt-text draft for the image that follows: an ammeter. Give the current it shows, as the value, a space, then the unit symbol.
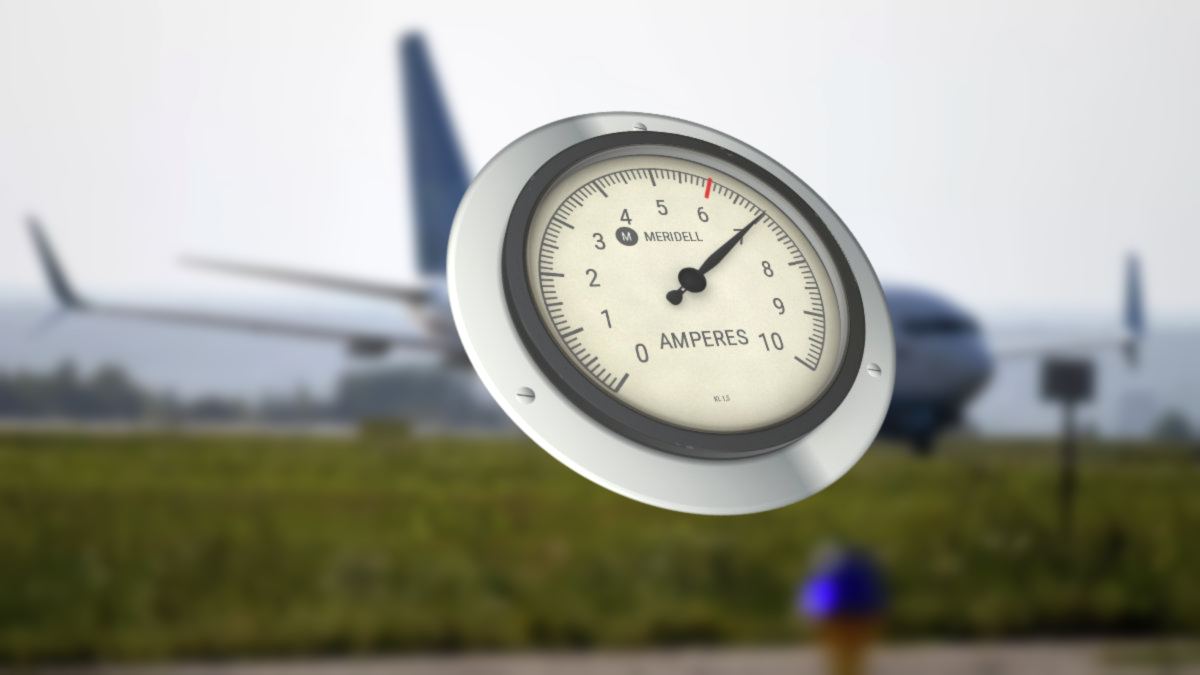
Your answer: 7 A
